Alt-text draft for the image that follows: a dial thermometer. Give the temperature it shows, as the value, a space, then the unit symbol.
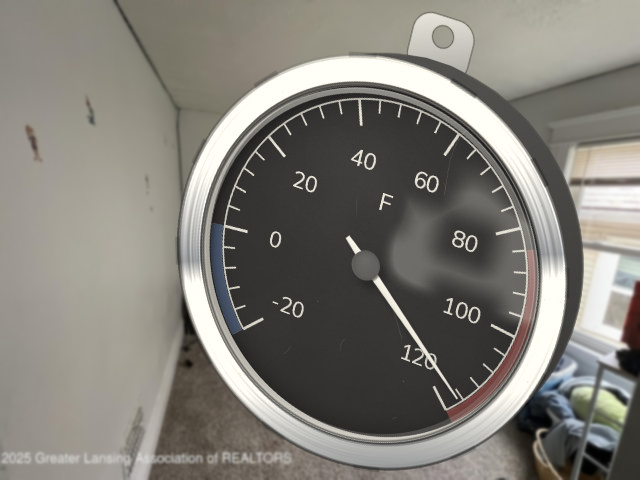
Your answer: 116 °F
